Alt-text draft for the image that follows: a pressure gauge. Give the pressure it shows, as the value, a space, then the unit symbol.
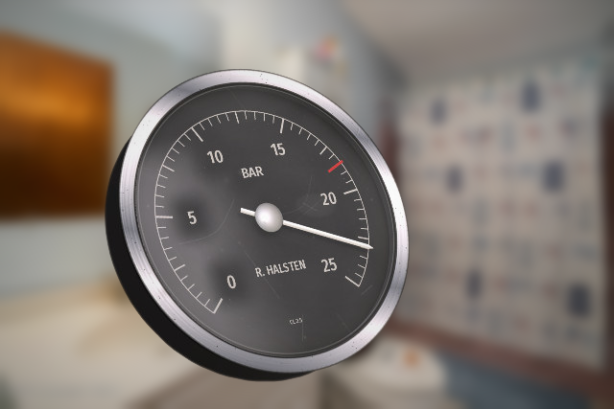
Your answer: 23 bar
